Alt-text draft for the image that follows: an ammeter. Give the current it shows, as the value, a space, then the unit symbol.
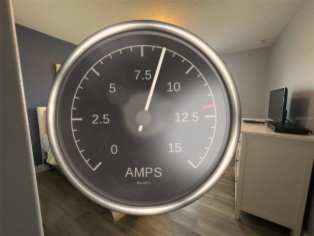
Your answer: 8.5 A
